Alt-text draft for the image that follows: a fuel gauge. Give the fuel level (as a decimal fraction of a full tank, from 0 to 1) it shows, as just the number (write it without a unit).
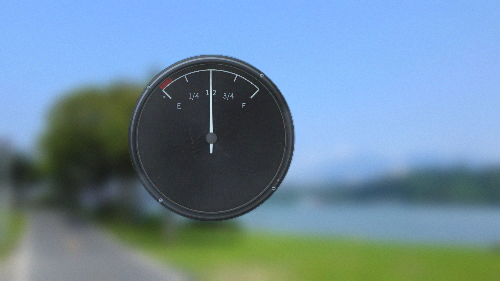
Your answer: 0.5
